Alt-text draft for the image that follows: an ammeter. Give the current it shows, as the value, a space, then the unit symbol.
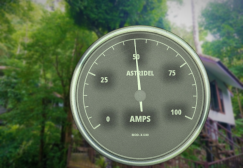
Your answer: 50 A
